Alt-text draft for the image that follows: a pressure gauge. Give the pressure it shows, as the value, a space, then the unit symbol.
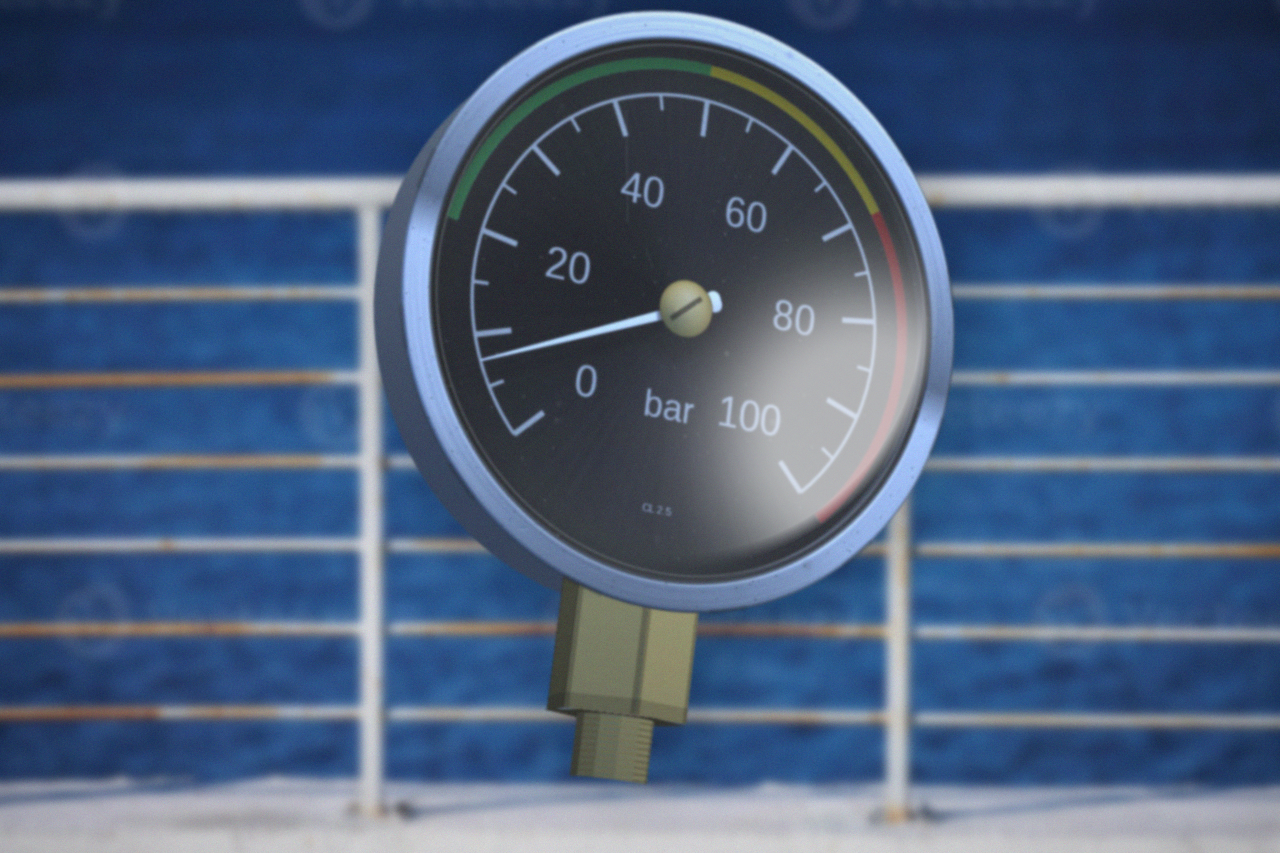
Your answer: 7.5 bar
